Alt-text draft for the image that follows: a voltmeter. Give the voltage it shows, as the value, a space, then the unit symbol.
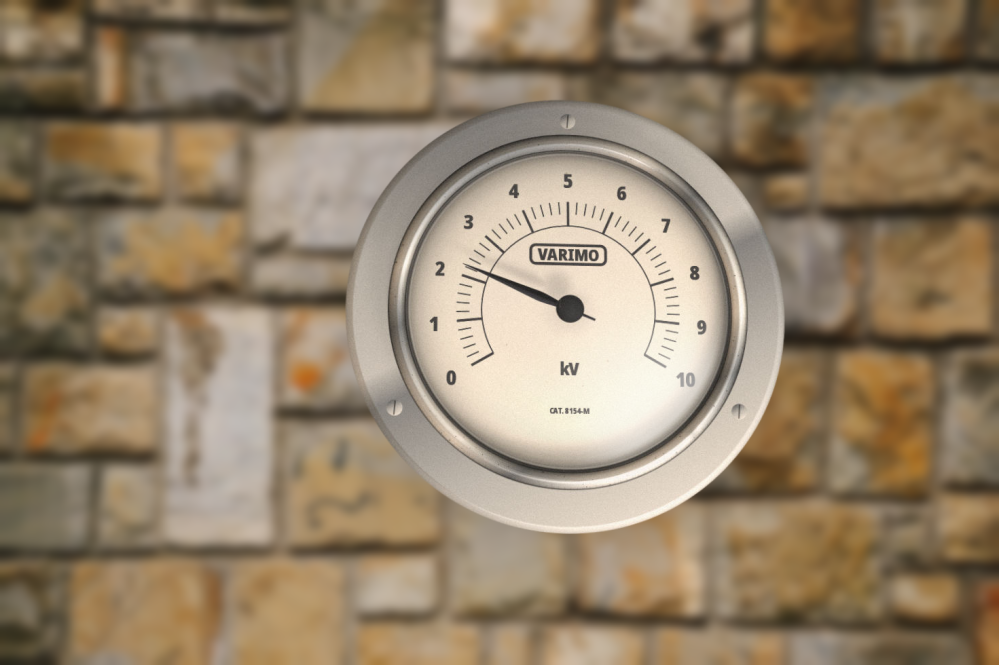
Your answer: 2.2 kV
